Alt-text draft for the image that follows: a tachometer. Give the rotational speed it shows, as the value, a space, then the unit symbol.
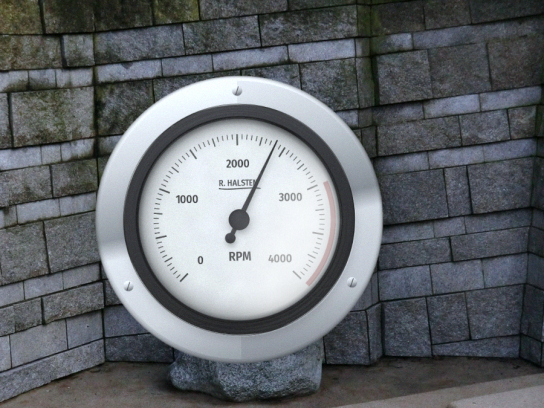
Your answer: 2400 rpm
